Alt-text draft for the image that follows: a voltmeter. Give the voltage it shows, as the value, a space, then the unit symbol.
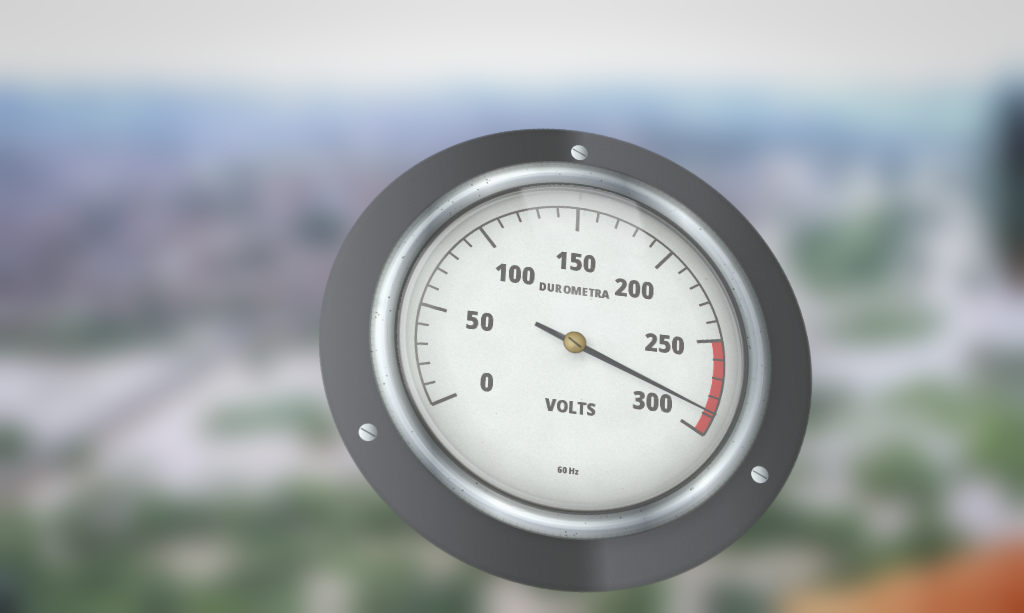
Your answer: 290 V
